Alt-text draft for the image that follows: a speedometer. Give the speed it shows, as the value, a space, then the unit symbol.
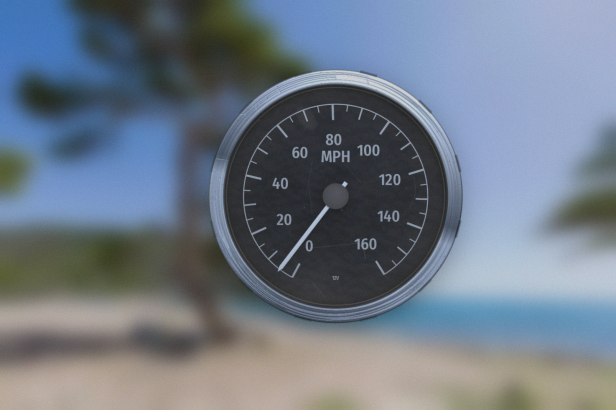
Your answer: 5 mph
